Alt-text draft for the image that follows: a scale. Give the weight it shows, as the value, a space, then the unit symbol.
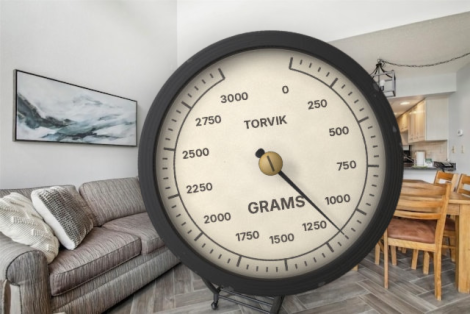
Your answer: 1150 g
